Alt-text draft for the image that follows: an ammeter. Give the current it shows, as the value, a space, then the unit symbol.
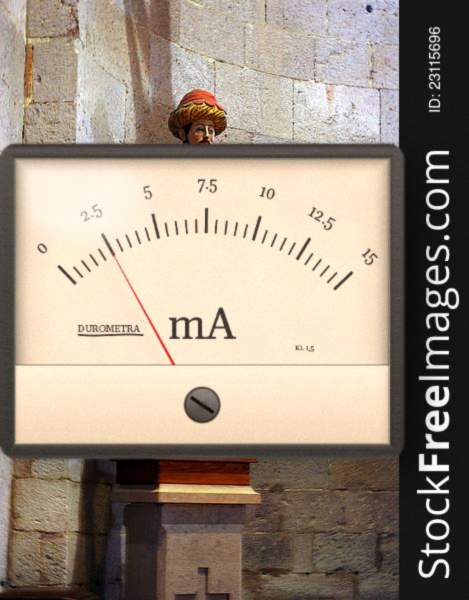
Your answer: 2.5 mA
